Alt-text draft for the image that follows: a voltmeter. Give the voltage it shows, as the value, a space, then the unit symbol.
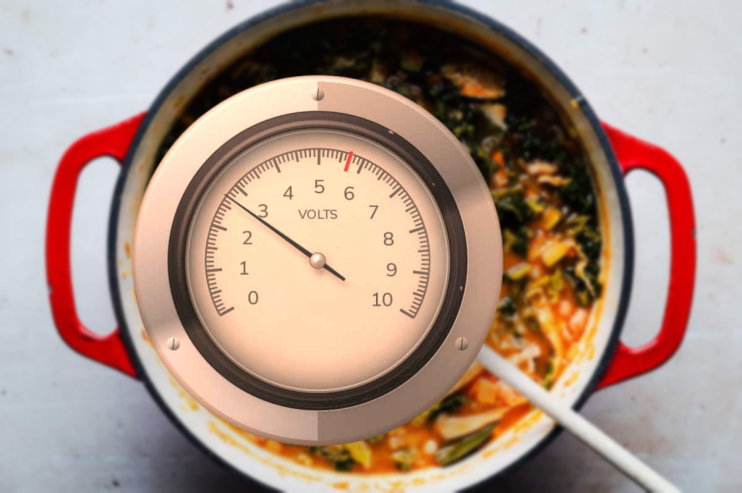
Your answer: 2.7 V
